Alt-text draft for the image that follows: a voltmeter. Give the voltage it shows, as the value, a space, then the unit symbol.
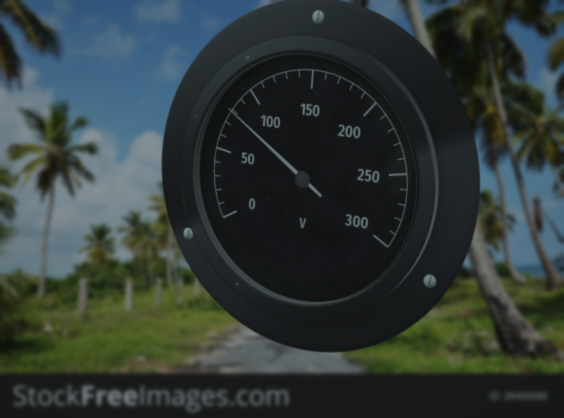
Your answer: 80 V
